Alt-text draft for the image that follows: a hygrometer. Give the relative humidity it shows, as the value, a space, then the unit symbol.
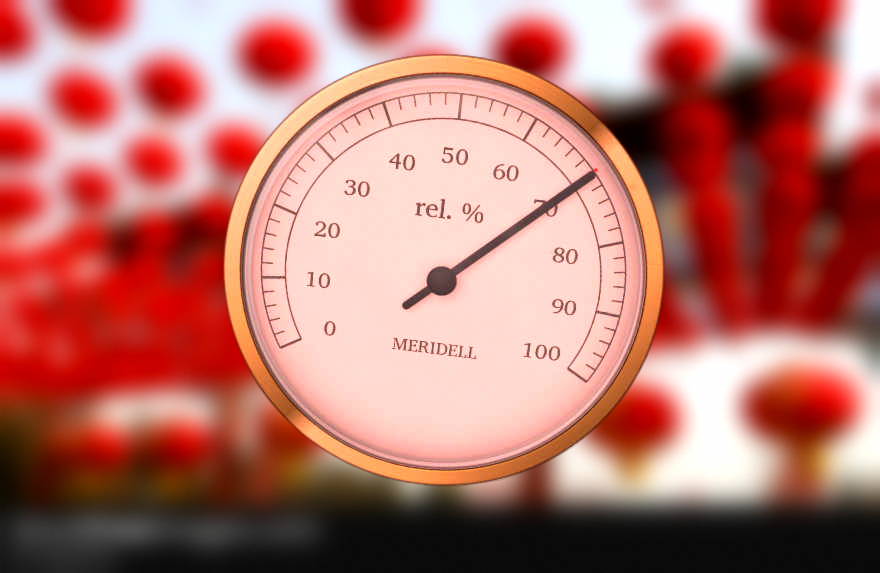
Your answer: 70 %
